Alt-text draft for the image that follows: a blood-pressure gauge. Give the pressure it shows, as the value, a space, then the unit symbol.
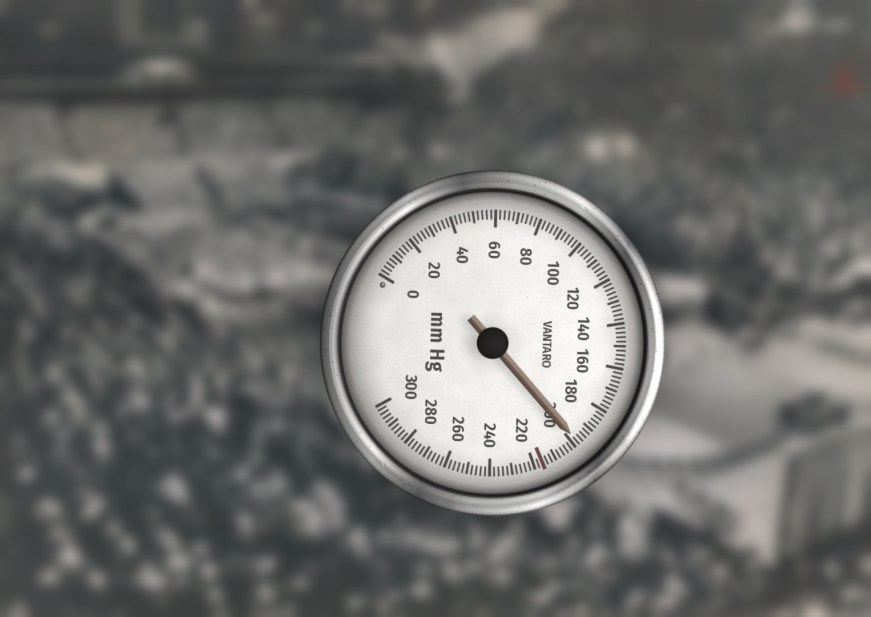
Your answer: 198 mmHg
